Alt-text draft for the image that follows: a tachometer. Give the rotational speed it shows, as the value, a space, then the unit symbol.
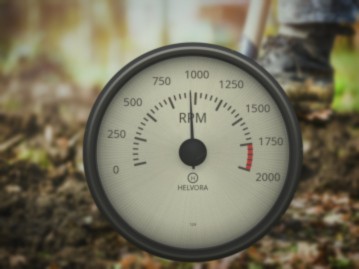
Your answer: 950 rpm
